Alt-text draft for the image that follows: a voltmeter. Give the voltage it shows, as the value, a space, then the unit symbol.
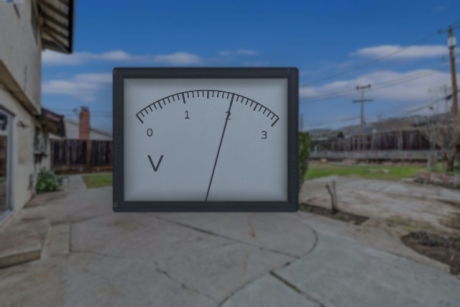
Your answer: 2 V
